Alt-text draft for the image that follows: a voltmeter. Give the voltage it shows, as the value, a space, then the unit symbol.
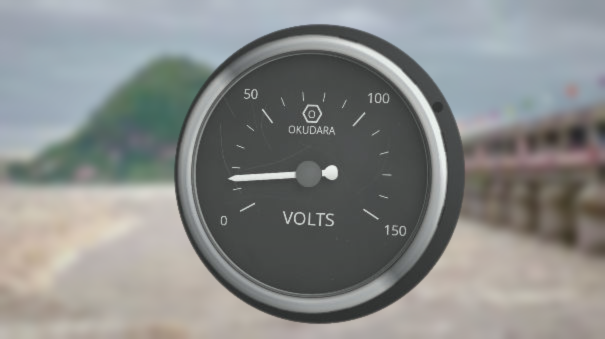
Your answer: 15 V
